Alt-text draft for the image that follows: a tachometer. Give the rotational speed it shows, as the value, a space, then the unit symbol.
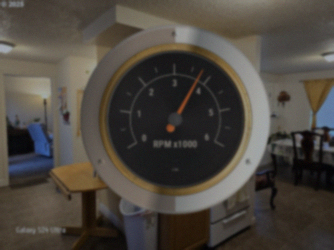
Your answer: 3750 rpm
